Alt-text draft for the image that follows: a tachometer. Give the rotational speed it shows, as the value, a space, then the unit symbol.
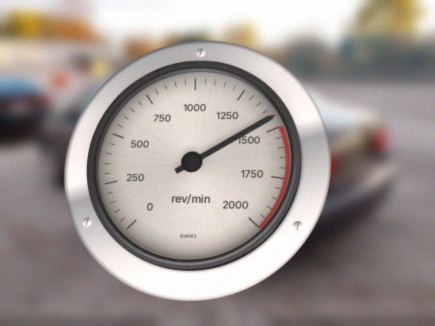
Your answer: 1450 rpm
